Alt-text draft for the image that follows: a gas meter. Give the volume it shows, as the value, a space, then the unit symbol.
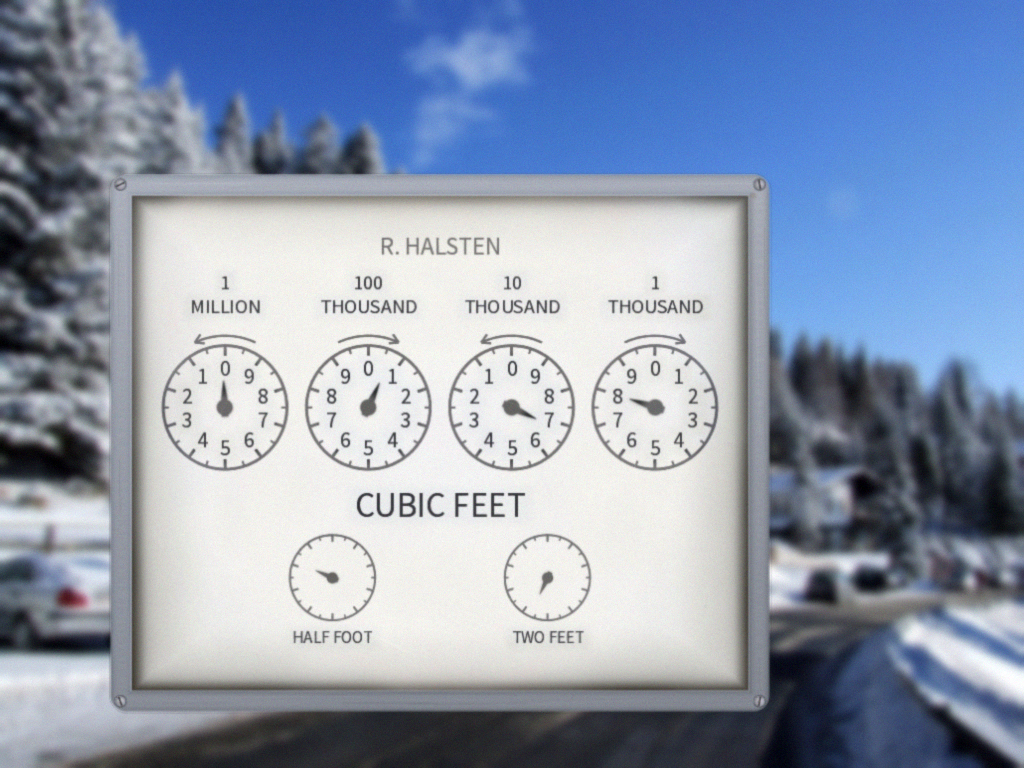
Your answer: 6800 ft³
